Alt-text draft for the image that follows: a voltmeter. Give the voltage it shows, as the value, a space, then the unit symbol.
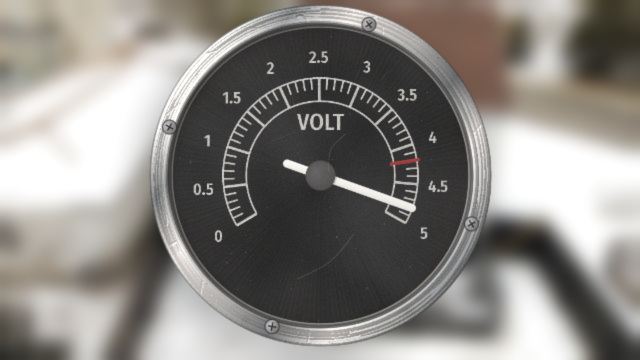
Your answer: 4.8 V
